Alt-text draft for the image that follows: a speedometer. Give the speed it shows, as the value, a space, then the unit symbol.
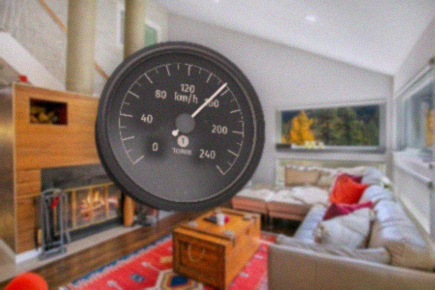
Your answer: 155 km/h
